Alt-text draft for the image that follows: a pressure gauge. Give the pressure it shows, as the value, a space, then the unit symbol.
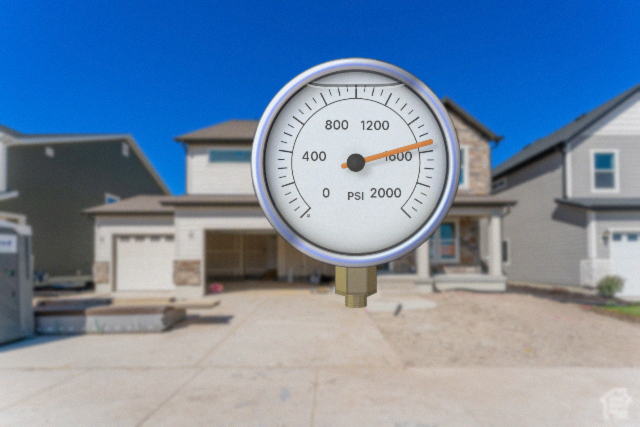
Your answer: 1550 psi
